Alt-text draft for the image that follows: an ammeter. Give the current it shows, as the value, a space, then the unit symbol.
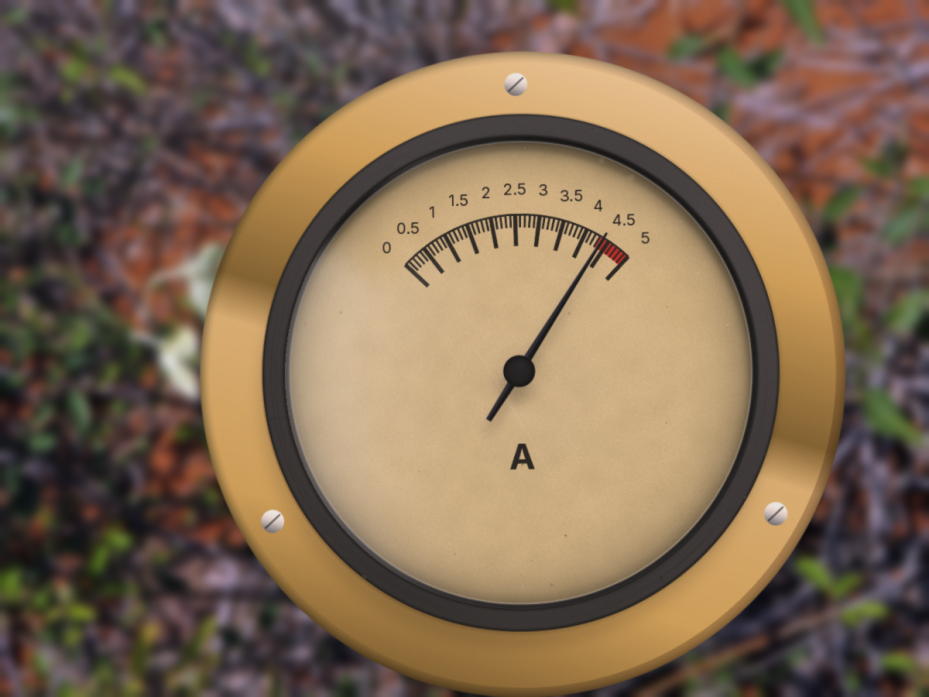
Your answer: 4.4 A
